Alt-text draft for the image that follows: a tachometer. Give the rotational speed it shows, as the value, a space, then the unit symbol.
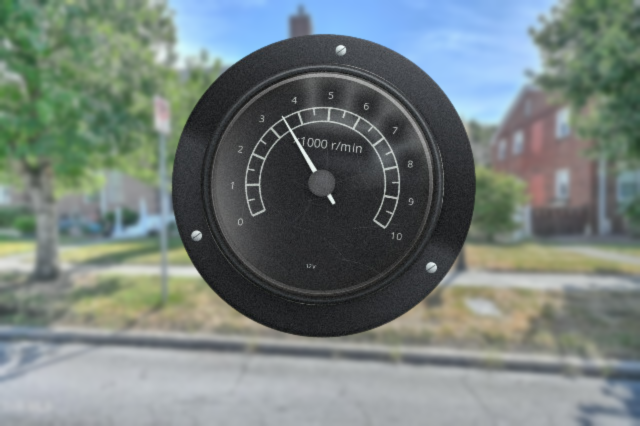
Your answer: 3500 rpm
